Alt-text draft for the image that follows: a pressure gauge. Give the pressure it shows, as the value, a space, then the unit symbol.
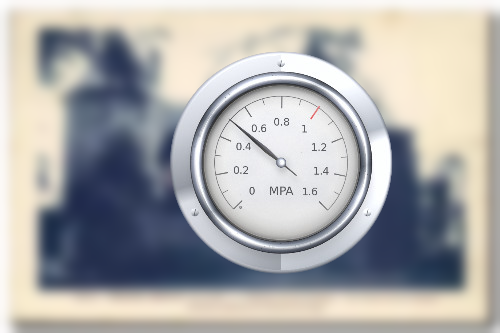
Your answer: 0.5 MPa
